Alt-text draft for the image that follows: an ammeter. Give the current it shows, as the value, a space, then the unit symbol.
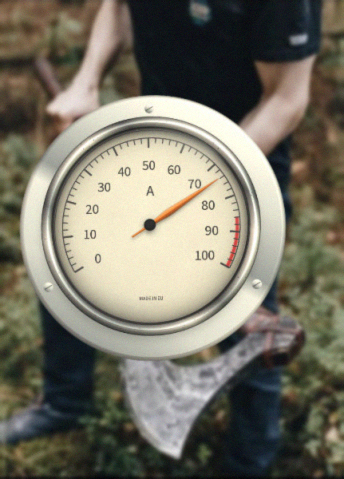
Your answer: 74 A
